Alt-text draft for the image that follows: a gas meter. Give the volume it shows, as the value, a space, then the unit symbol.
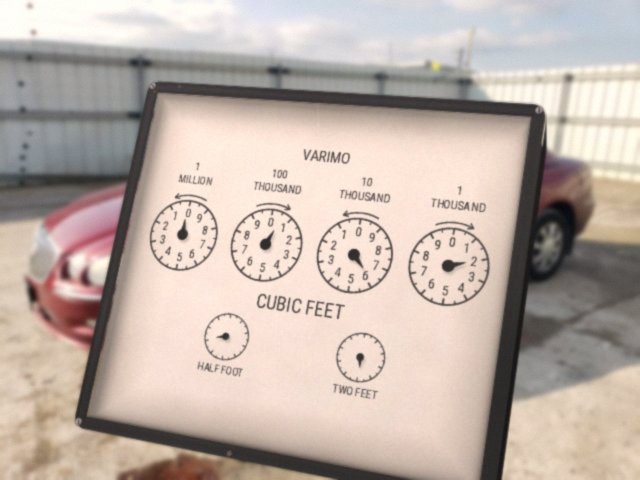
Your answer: 6200 ft³
